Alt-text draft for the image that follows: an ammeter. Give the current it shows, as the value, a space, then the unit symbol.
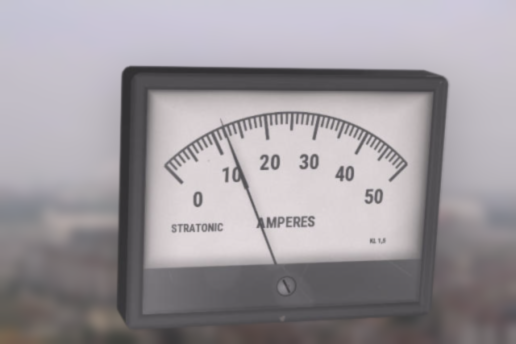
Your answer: 12 A
